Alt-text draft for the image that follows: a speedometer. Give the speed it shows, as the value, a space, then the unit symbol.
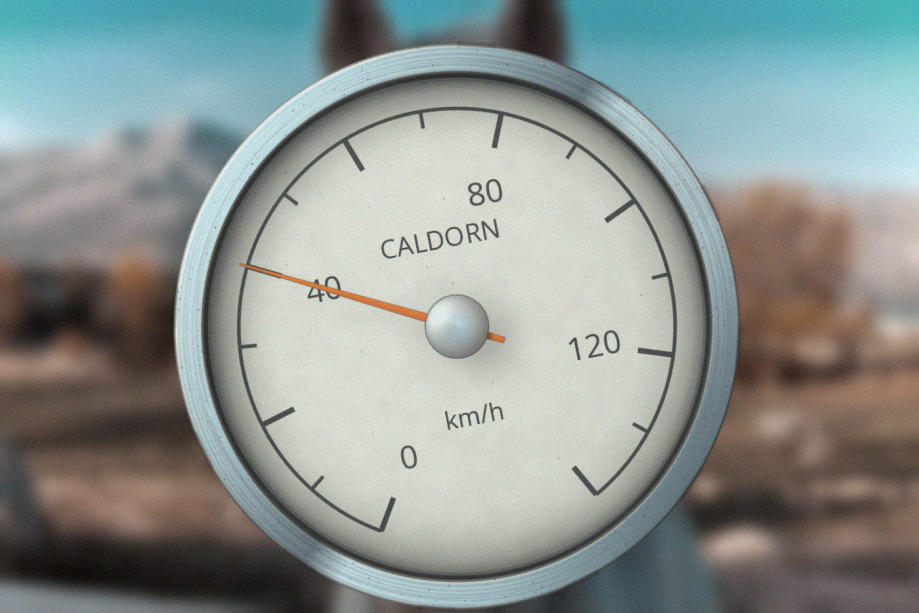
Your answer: 40 km/h
